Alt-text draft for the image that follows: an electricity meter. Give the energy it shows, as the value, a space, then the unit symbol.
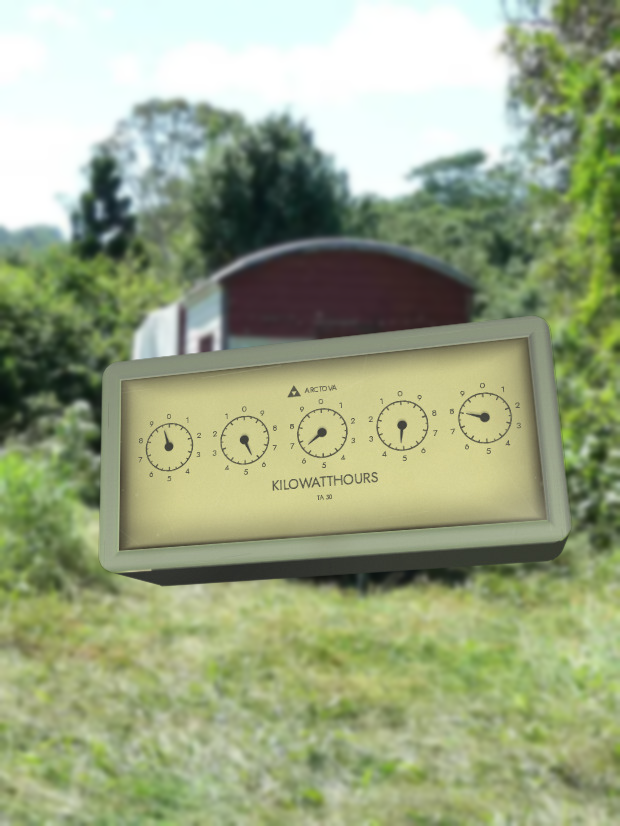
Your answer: 95648 kWh
